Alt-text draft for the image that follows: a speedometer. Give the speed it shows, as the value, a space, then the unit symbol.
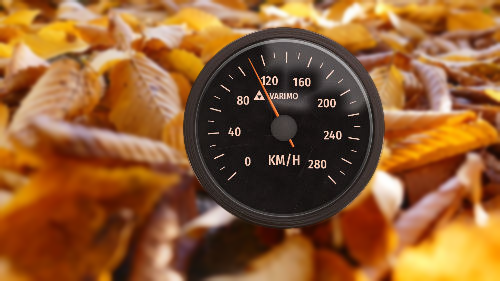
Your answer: 110 km/h
